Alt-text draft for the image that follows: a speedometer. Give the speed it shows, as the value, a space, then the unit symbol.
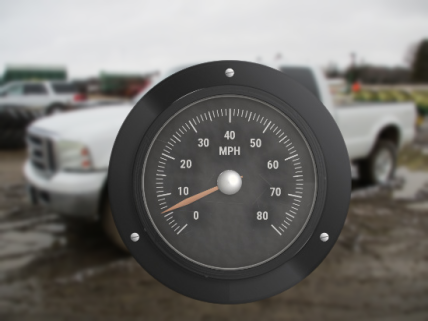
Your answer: 6 mph
